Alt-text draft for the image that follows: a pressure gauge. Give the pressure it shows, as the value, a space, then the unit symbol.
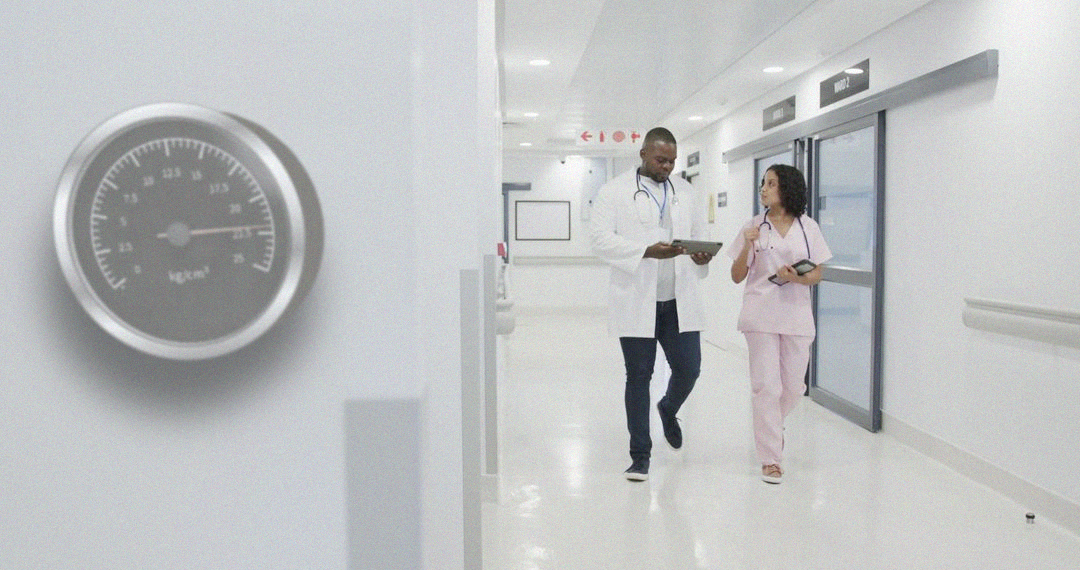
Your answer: 22 kg/cm²
